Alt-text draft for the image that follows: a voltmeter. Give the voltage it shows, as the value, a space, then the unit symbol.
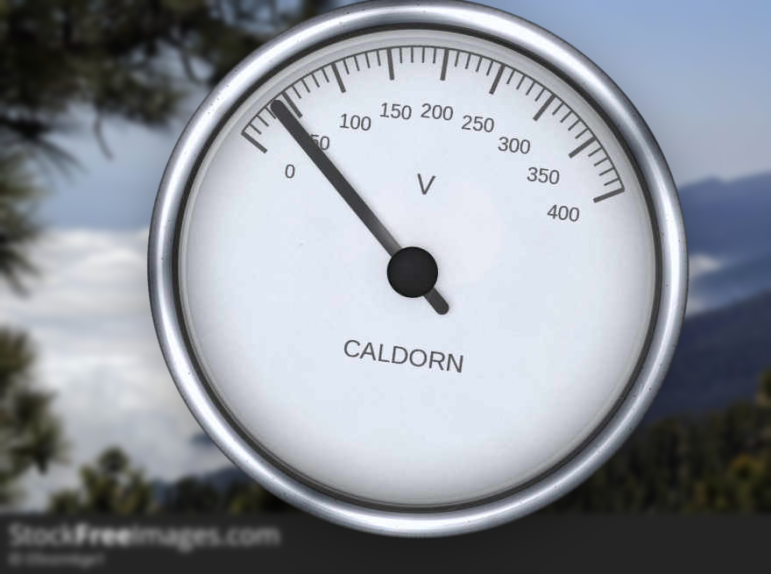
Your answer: 40 V
